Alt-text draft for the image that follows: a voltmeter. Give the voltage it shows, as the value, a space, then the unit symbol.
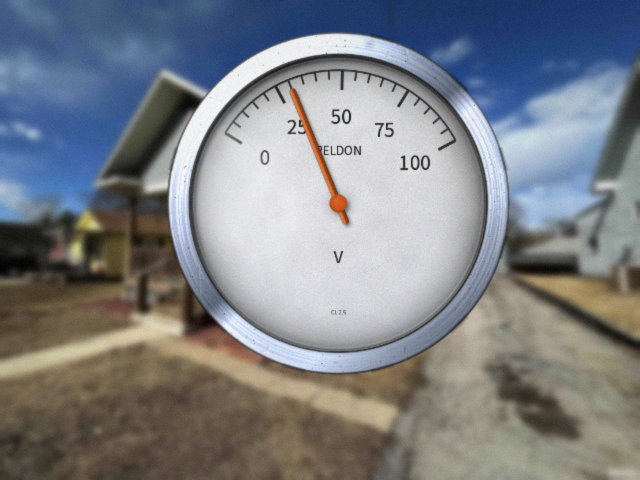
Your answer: 30 V
